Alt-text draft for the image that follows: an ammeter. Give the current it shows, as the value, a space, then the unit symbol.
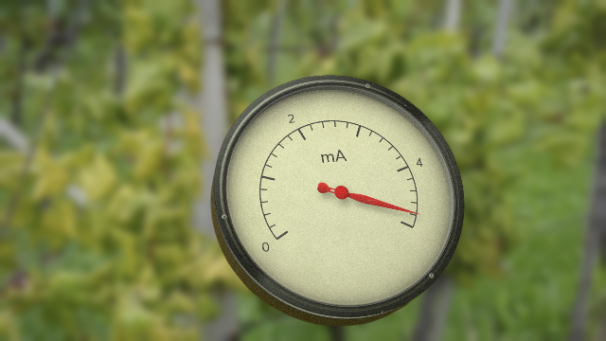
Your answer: 4.8 mA
